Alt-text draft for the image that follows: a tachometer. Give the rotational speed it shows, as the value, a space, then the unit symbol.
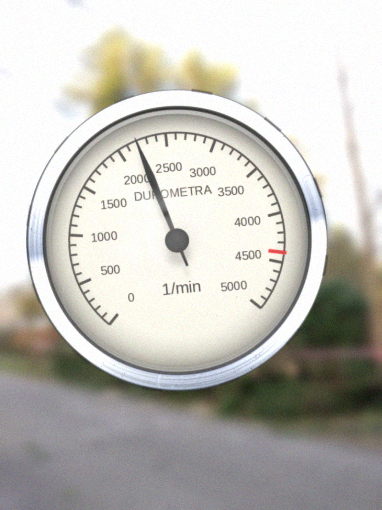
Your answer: 2200 rpm
